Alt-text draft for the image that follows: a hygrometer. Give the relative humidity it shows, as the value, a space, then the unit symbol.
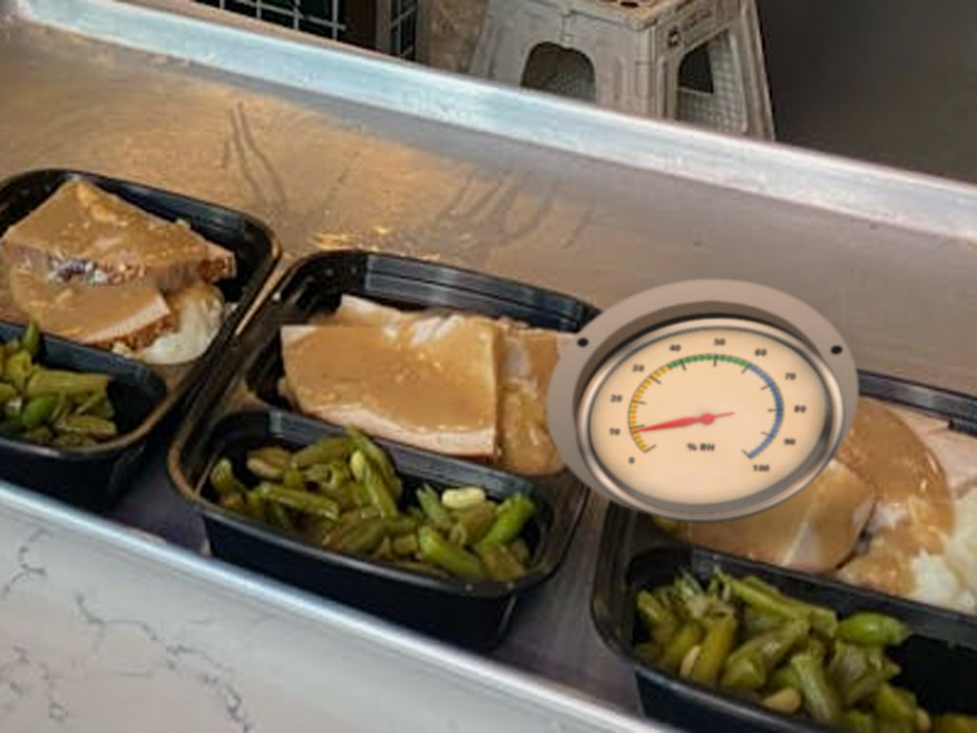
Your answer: 10 %
